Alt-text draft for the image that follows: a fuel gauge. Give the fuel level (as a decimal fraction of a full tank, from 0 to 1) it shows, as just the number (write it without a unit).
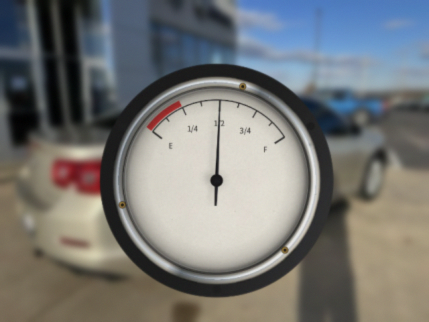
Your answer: 0.5
